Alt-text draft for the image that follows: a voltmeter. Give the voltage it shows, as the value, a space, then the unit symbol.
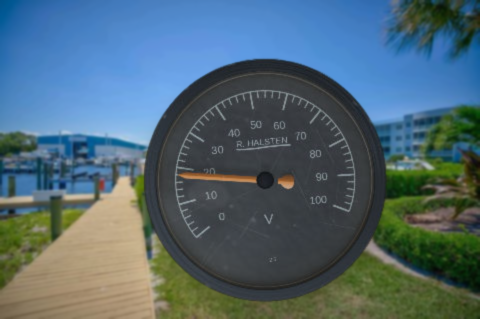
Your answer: 18 V
